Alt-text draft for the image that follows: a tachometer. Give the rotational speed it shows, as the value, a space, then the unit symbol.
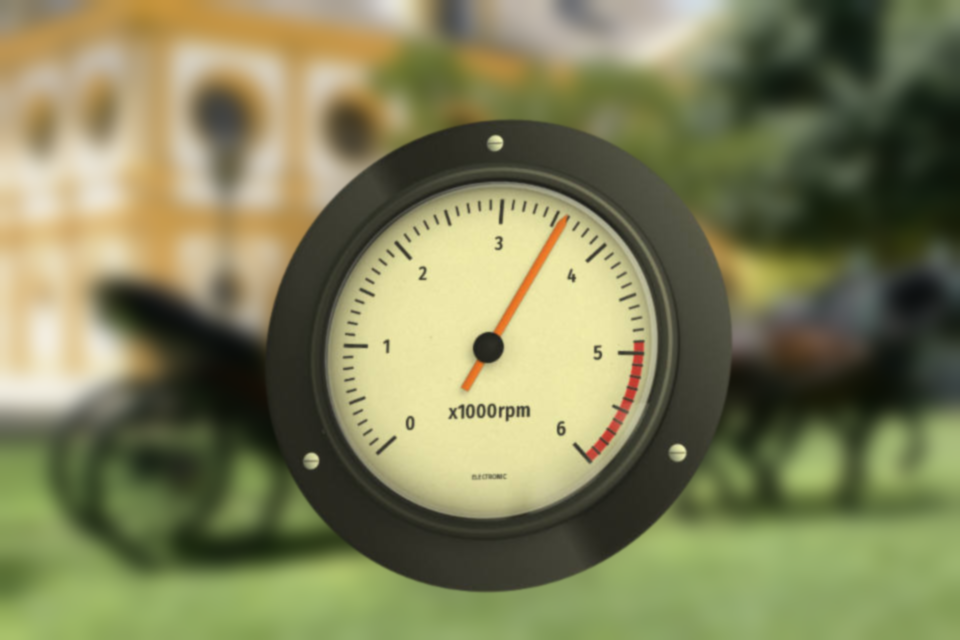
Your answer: 3600 rpm
